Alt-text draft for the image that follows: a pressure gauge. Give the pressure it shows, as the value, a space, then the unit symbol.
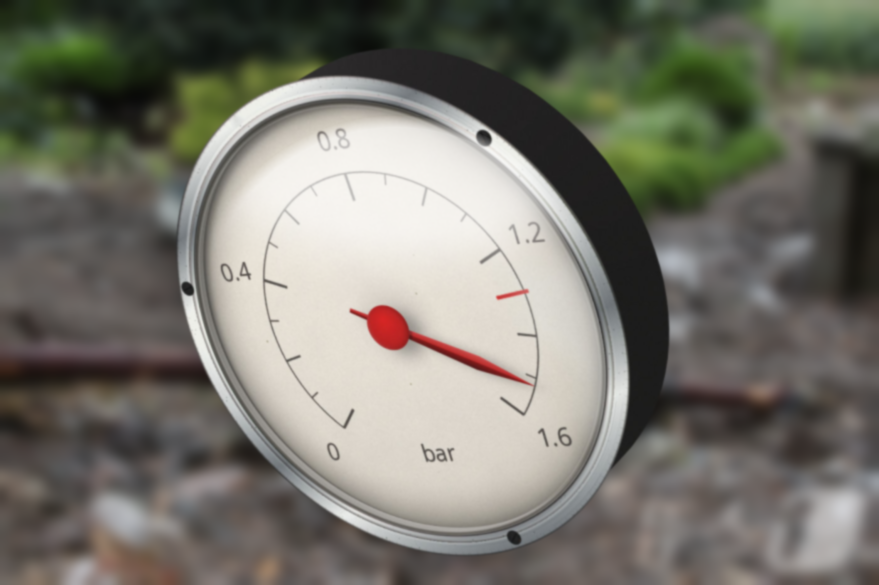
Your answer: 1.5 bar
